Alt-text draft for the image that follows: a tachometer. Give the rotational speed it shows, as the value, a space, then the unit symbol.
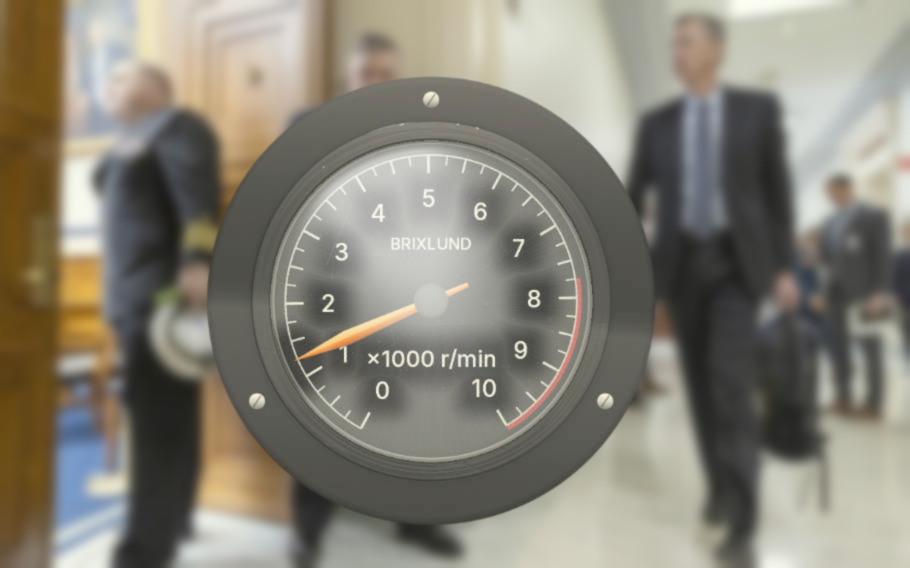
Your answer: 1250 rpm
